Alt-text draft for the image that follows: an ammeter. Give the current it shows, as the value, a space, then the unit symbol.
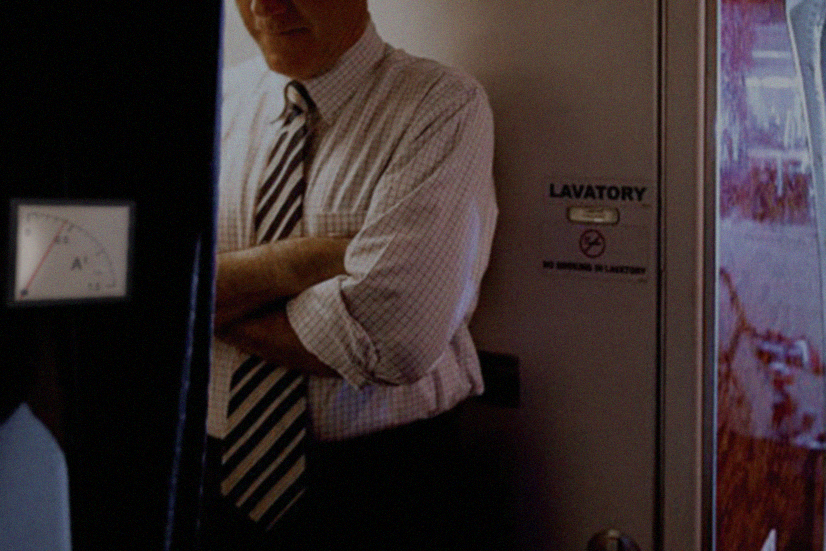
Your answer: 0.4 A
